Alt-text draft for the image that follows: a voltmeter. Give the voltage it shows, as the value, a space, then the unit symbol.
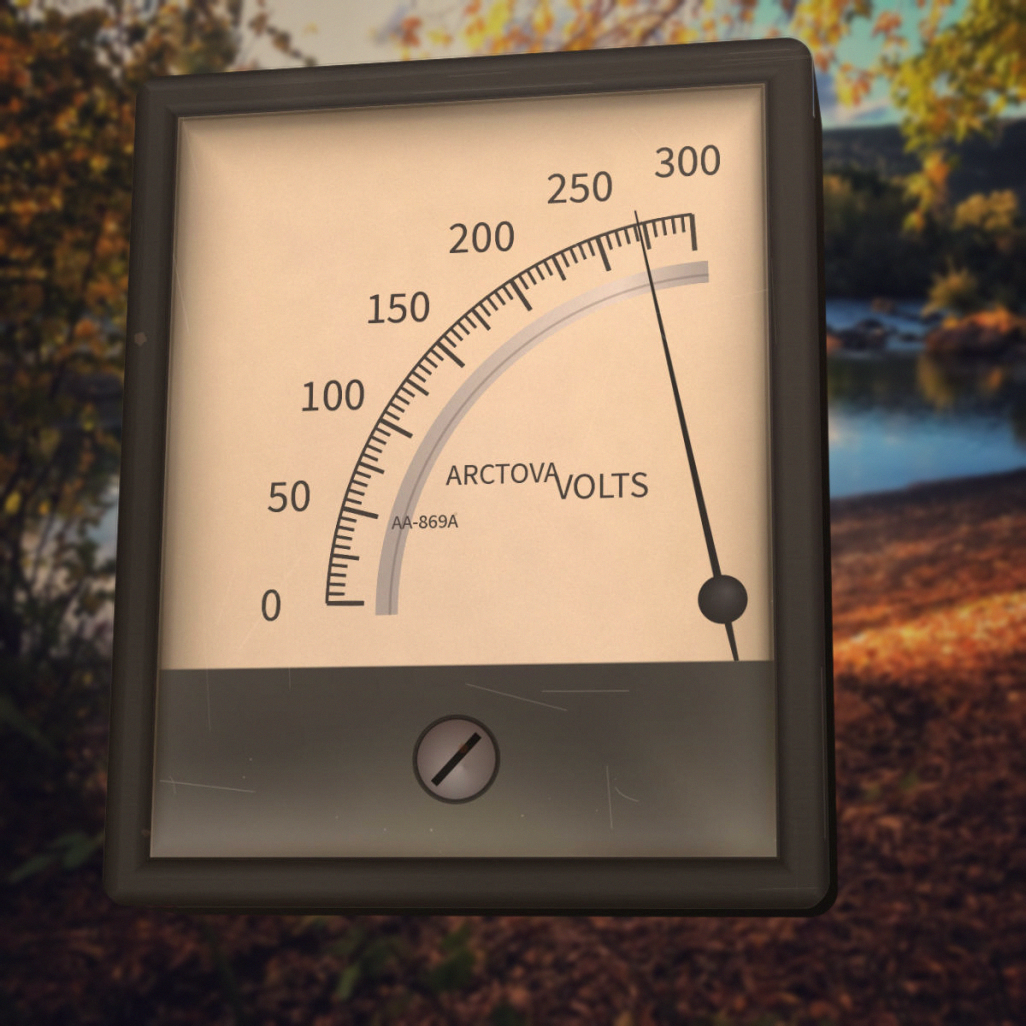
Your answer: 272.5 V
